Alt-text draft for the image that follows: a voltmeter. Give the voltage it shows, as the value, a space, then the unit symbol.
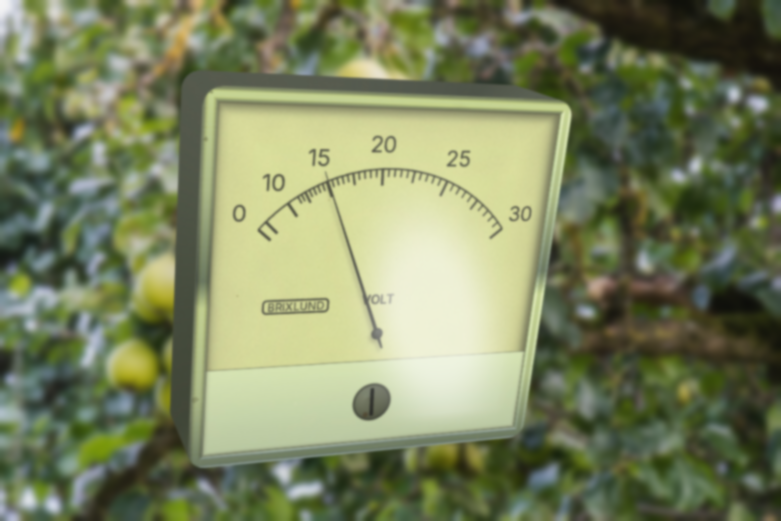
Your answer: 15 V
